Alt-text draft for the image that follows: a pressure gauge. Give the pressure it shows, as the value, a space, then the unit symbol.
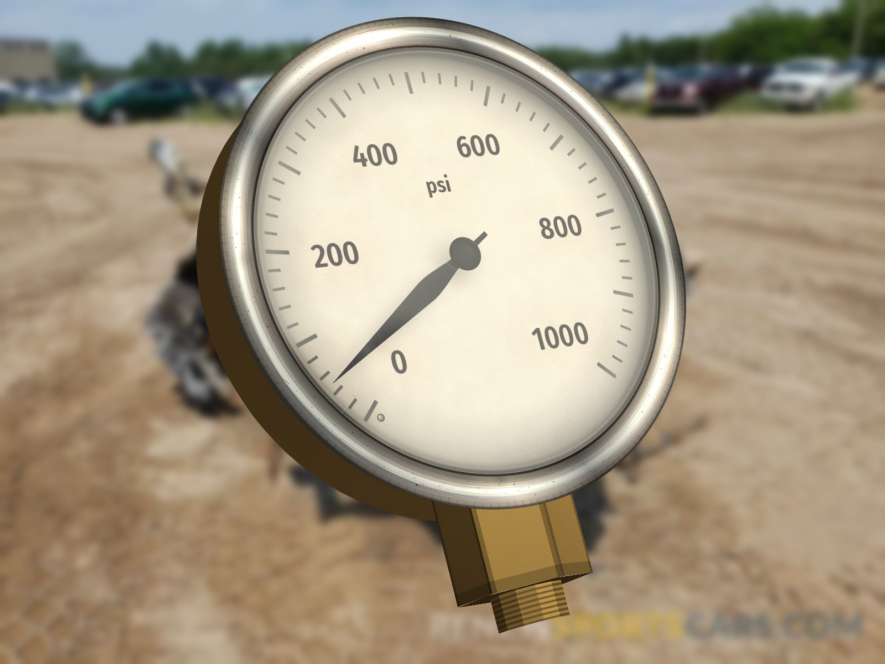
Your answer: 50 psi
